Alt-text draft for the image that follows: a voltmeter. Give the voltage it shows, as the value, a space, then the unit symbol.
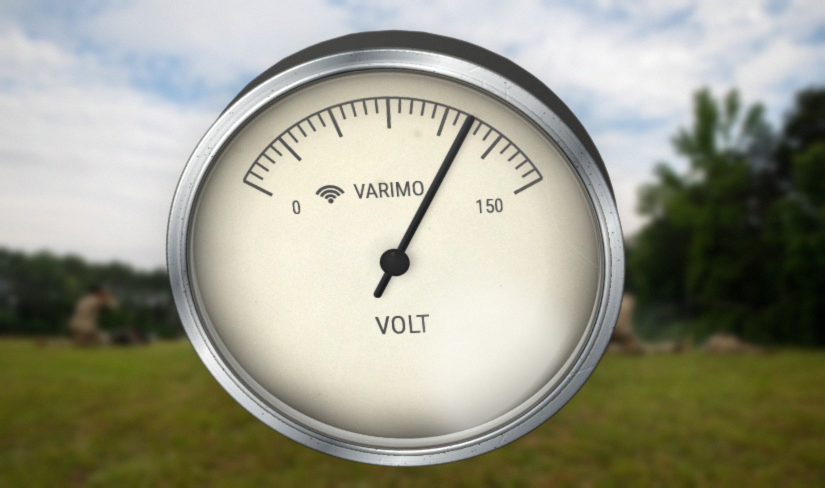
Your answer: 110 V
